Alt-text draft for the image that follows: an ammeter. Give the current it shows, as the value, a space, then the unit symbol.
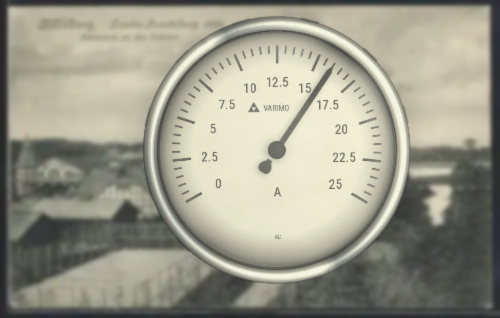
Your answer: 16 A
